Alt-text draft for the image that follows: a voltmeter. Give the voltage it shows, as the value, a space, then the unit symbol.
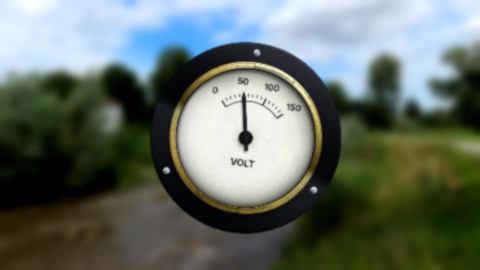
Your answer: 50 V
